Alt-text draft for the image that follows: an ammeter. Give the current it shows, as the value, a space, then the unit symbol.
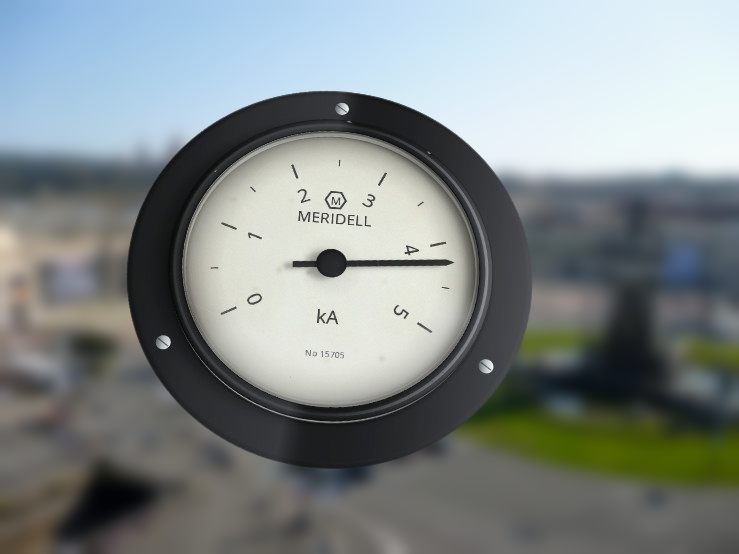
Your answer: 4.25 kA
